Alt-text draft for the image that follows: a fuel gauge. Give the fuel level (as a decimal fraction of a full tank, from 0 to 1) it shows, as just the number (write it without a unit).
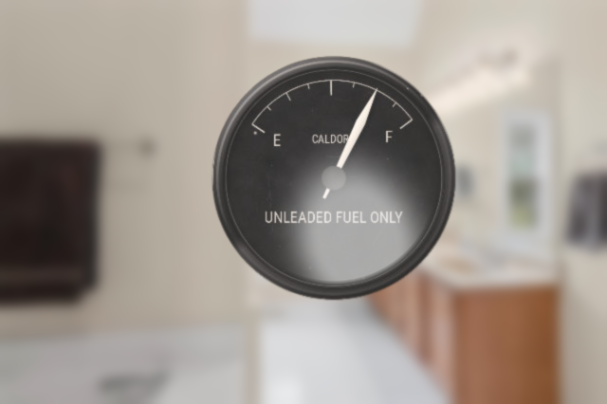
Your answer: 0.75
